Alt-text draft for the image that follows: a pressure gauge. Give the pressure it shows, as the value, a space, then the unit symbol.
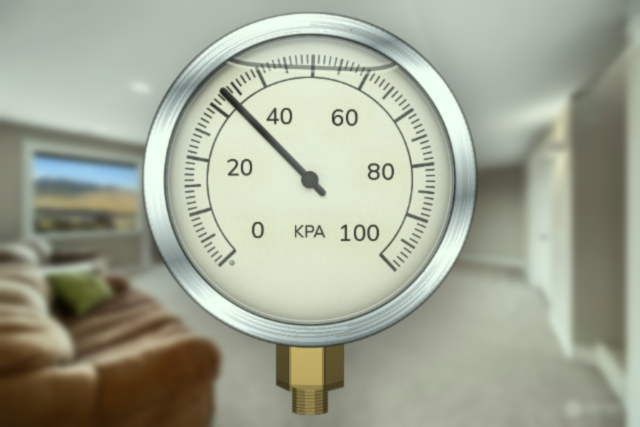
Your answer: 33 kPa
